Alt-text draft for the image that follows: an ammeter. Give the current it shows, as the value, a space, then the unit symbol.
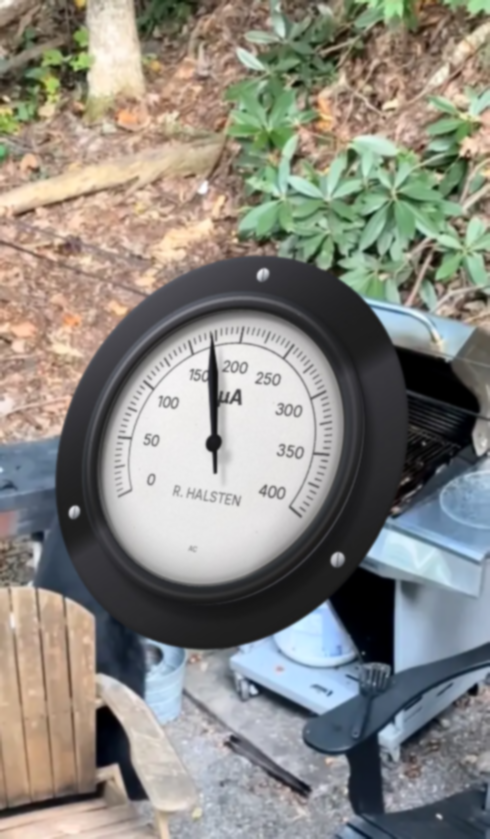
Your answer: 175 µA
